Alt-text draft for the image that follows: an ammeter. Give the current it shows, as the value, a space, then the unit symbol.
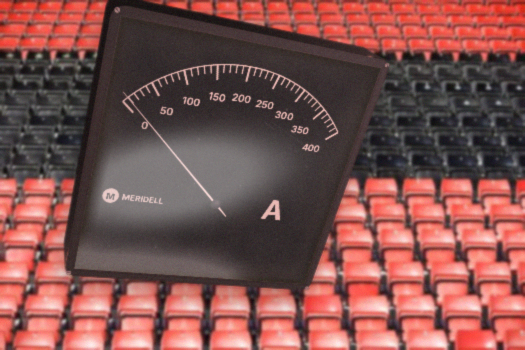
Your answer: 10 A
